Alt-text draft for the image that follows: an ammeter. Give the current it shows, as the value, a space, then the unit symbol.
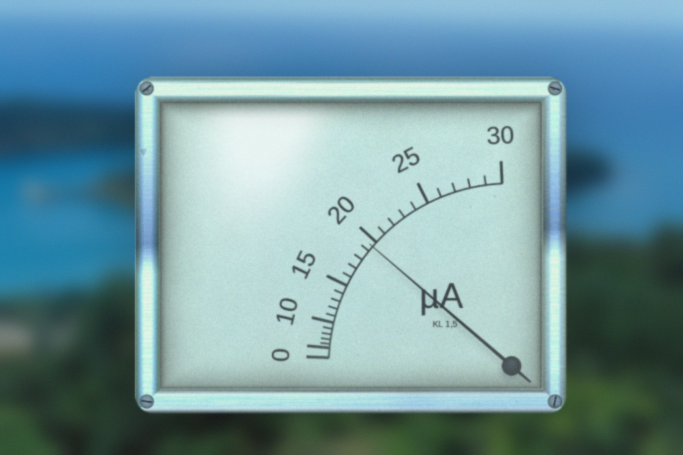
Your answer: 19.5 µA
